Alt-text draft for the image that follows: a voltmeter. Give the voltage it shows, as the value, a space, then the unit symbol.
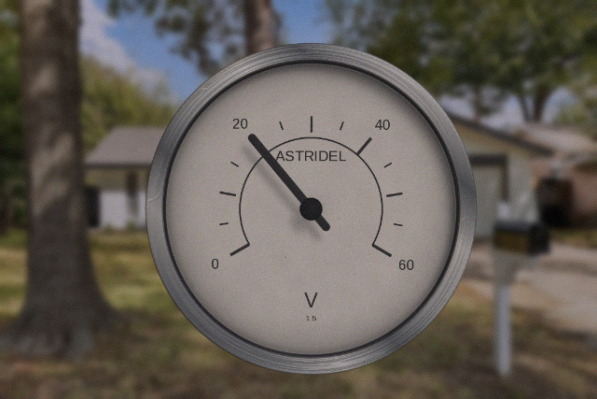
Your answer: 20 V
